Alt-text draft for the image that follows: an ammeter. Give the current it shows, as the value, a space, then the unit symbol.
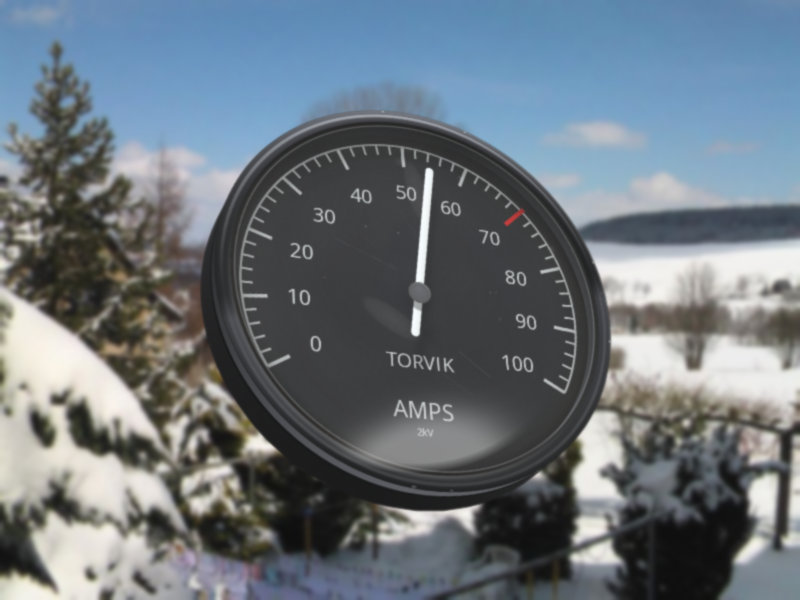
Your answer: 54 A
